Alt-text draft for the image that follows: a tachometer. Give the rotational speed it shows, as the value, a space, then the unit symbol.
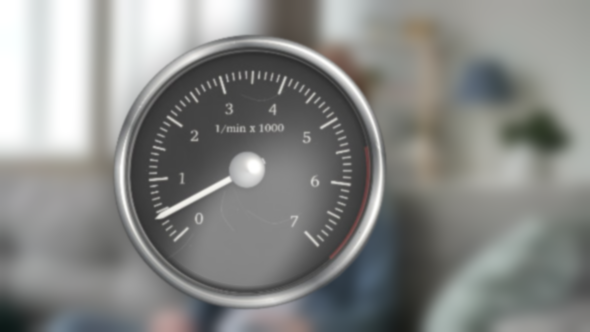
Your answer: 400 rpm
